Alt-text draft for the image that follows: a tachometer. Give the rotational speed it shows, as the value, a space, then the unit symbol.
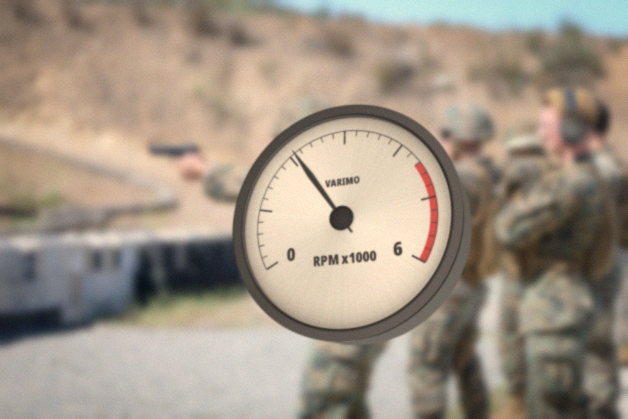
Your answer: 2100 rpm
